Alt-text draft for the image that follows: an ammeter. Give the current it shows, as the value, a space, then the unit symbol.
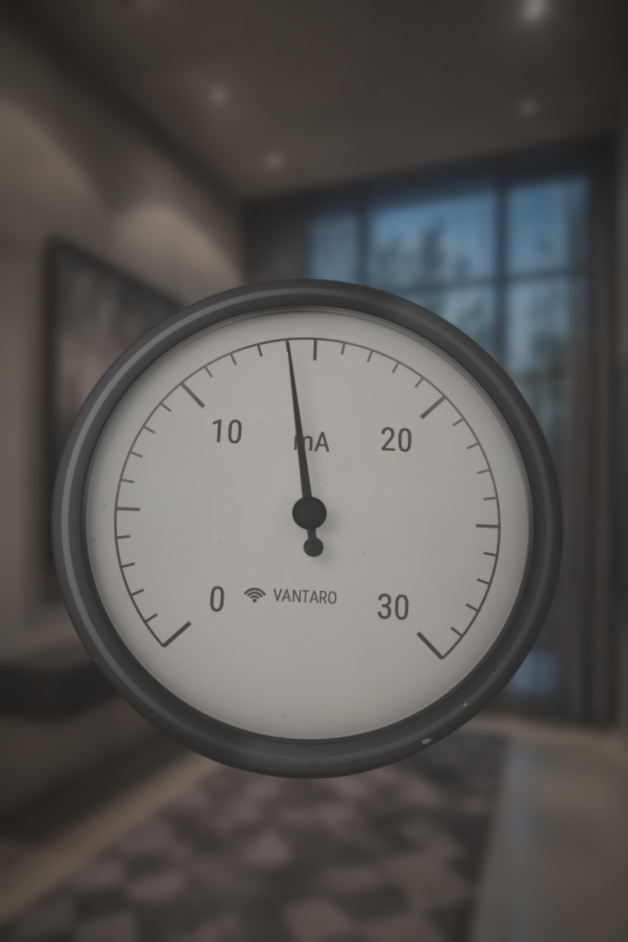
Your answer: 14 mA
